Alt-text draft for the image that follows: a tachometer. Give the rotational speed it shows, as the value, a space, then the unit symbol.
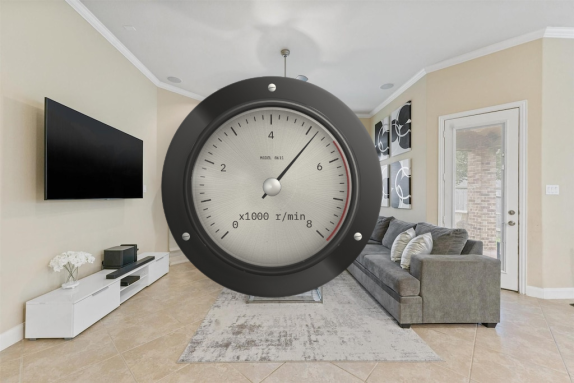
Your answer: 5200 rpm
